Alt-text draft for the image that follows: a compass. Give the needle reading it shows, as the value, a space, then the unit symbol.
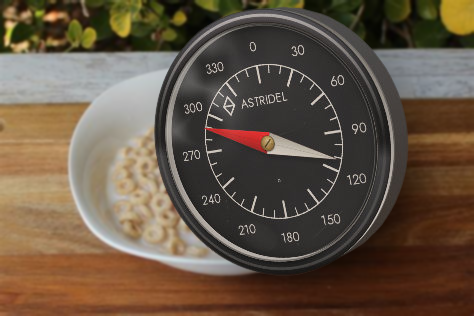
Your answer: 290 °
